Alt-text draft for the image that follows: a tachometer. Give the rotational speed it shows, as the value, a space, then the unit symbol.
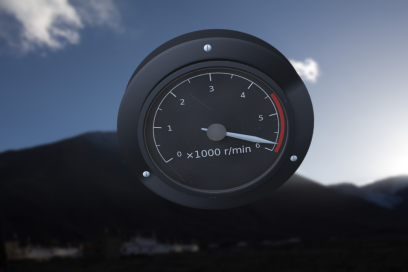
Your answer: 5750 rpm
